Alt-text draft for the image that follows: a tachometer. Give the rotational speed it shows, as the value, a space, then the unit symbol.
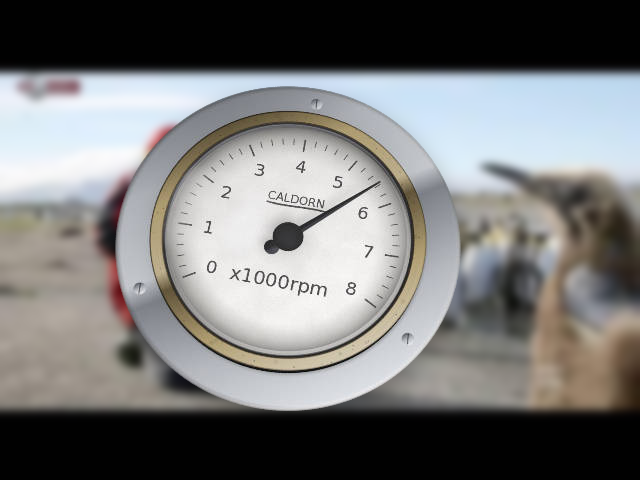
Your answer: 5600 rpm
